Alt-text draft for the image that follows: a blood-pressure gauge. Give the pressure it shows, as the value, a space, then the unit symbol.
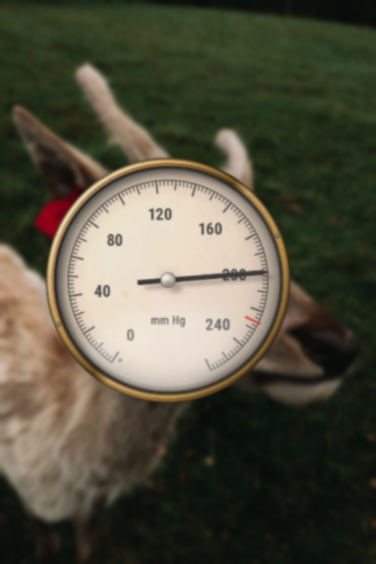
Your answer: 200 mmHg
